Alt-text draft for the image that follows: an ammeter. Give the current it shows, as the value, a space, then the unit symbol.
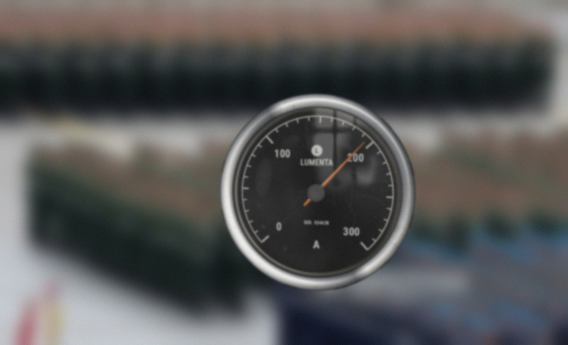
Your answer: 195 A
